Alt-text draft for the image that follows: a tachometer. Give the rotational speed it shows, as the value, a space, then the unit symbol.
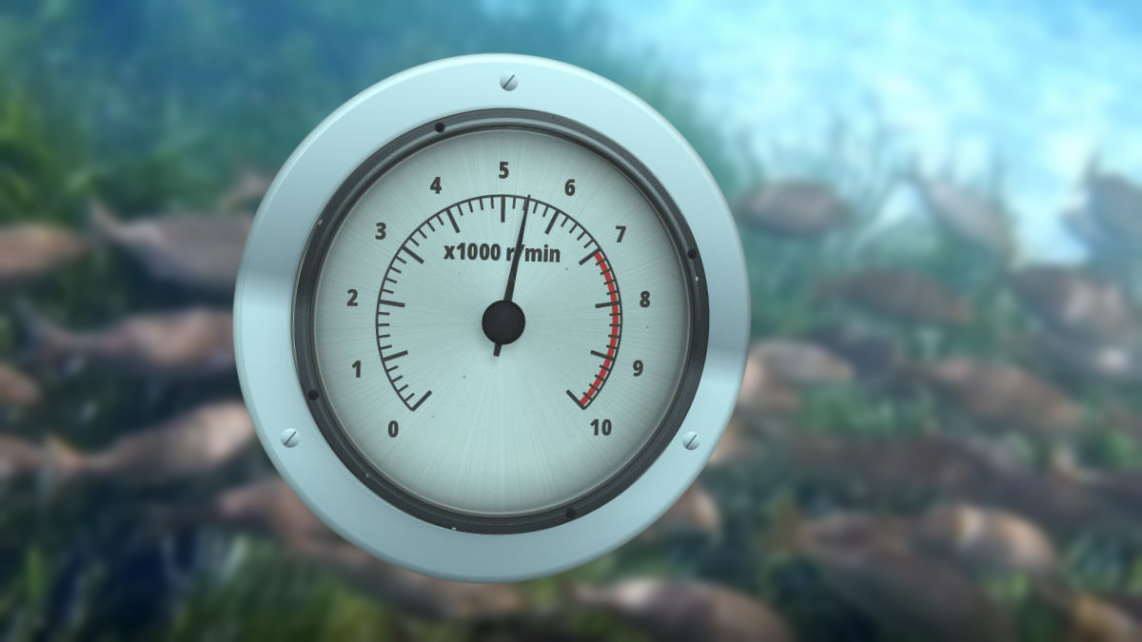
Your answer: 5400 rpm
